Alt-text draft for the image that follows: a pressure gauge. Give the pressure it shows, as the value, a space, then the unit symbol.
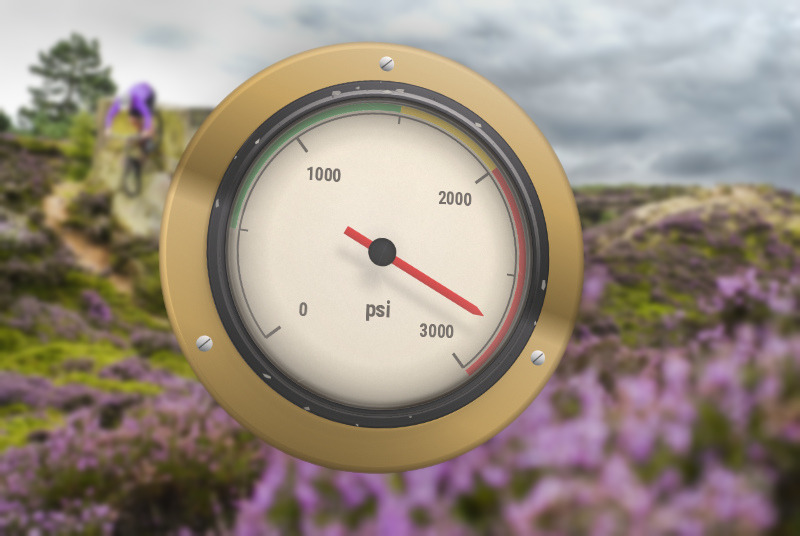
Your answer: 2750 psi
